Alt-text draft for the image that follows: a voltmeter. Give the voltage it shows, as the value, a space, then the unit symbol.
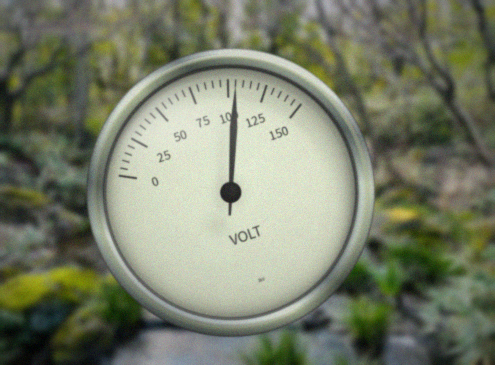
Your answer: 105 V
